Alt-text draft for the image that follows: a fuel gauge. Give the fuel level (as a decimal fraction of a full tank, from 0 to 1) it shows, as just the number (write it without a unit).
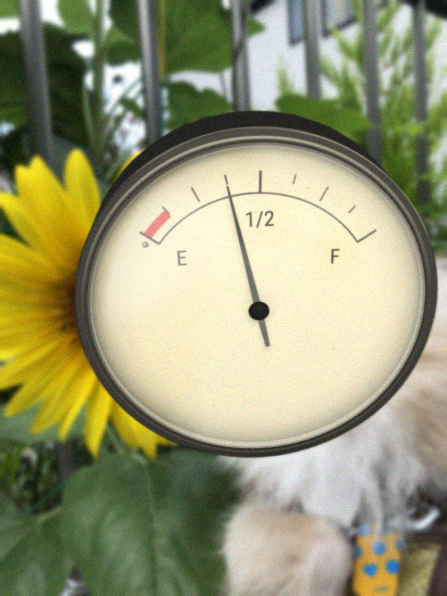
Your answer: 0.375
